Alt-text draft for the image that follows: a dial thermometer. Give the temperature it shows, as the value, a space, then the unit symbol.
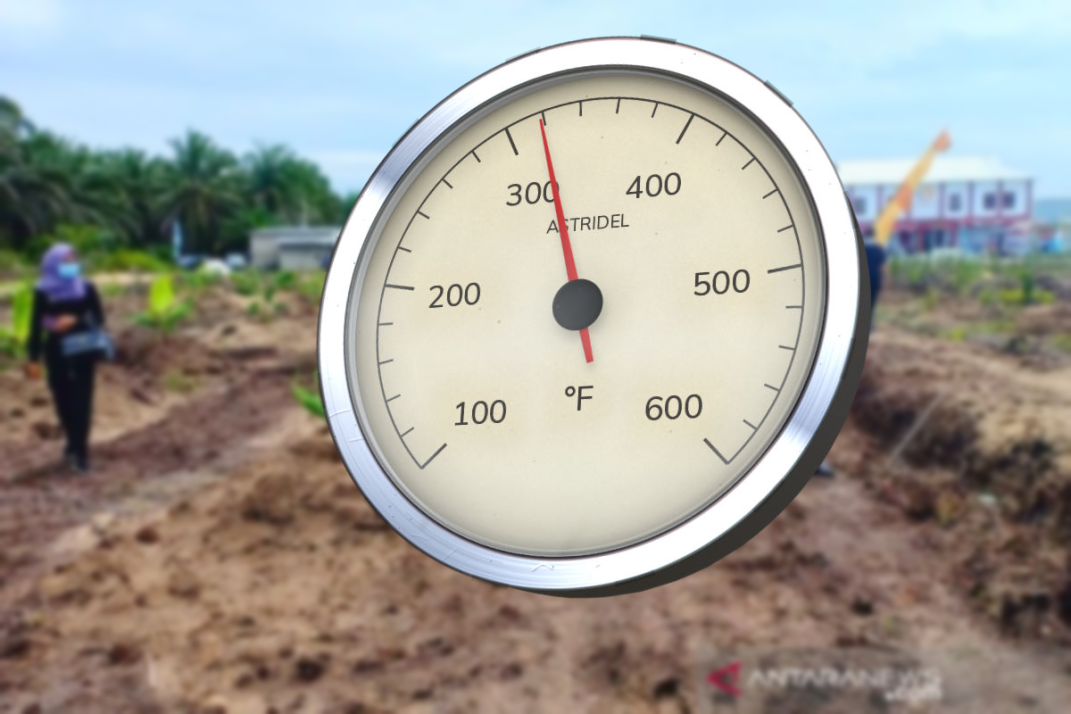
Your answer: 320 °F
